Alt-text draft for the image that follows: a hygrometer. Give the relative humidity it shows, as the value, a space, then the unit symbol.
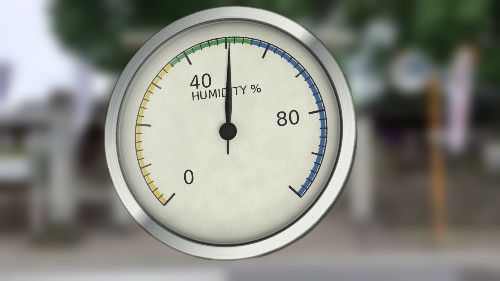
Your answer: 51 %
